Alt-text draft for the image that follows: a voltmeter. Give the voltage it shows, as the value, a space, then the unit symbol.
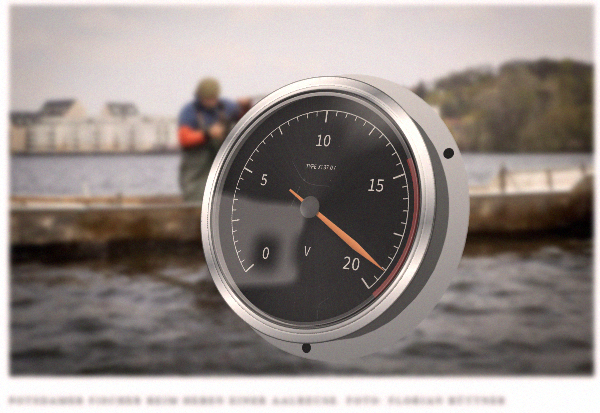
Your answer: 19 V
